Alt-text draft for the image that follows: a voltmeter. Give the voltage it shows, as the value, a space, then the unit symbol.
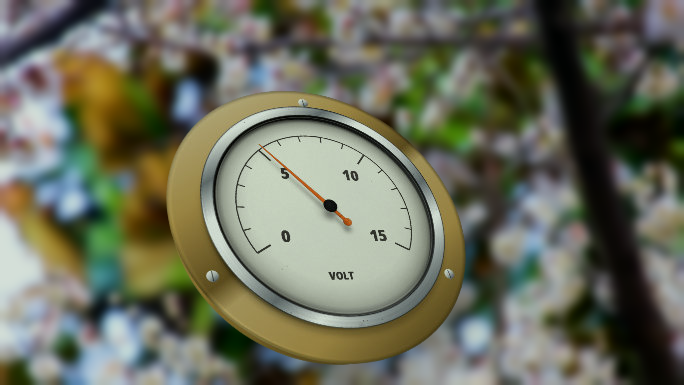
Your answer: 5 V
